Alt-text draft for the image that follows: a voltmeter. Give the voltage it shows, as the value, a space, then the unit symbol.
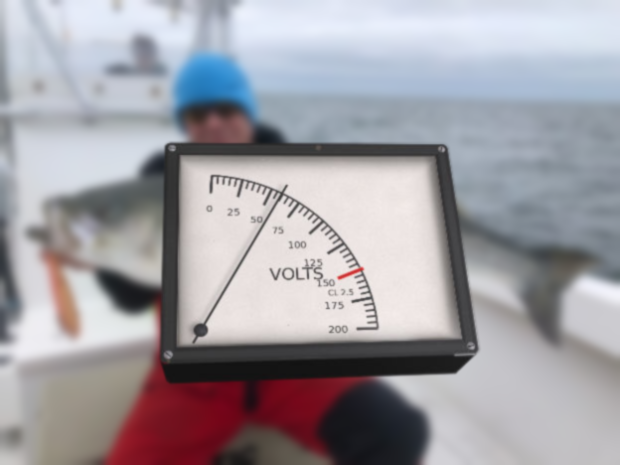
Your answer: 60 V
